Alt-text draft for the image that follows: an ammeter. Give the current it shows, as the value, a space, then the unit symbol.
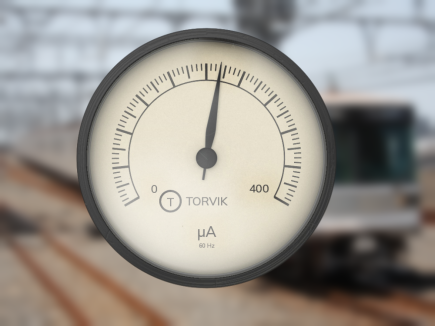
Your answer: 215 µA
